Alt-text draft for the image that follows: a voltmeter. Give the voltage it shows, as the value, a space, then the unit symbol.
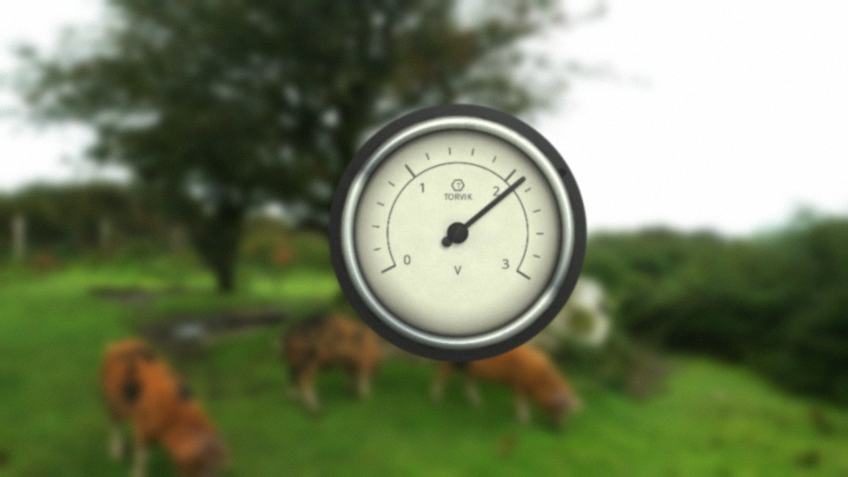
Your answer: 2.1 V
